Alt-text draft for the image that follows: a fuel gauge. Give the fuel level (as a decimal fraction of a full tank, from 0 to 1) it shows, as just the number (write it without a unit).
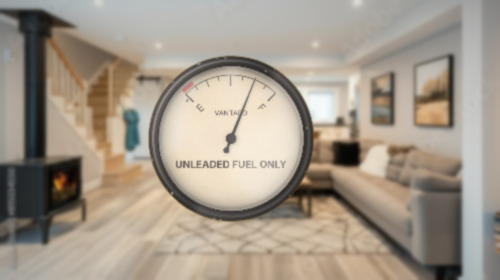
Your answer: 0.75
